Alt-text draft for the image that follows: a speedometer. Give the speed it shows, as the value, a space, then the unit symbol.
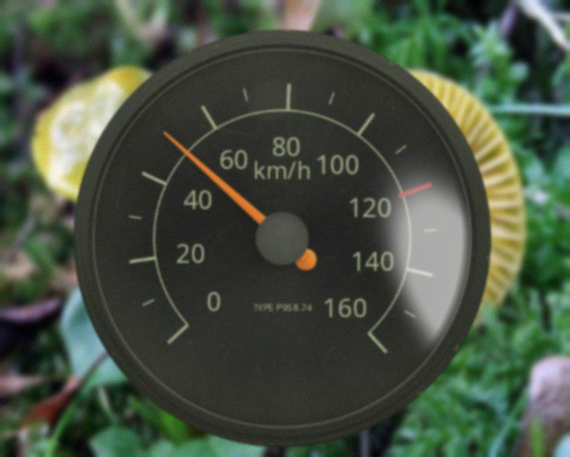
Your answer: 50 km/h
